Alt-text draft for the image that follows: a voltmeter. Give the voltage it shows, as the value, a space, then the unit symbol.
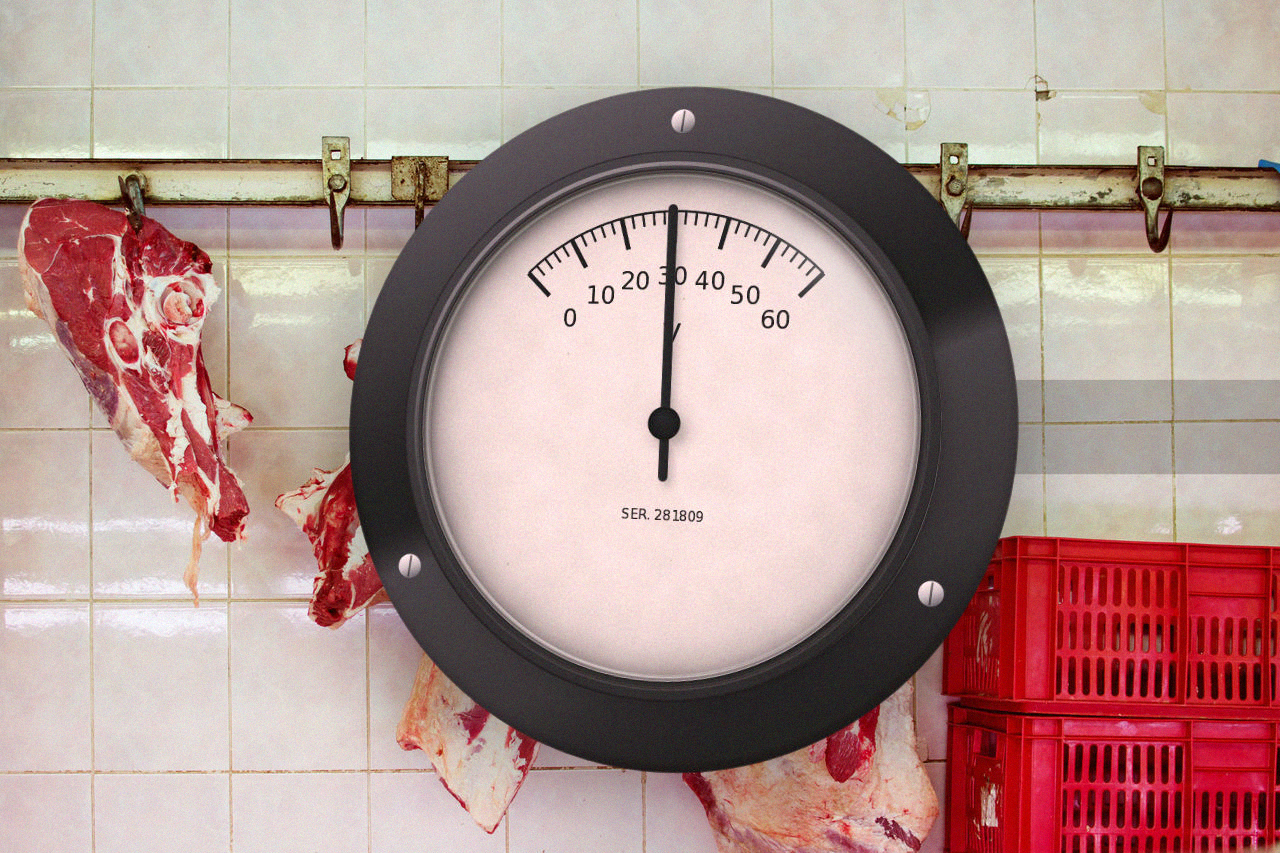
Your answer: 30 V
